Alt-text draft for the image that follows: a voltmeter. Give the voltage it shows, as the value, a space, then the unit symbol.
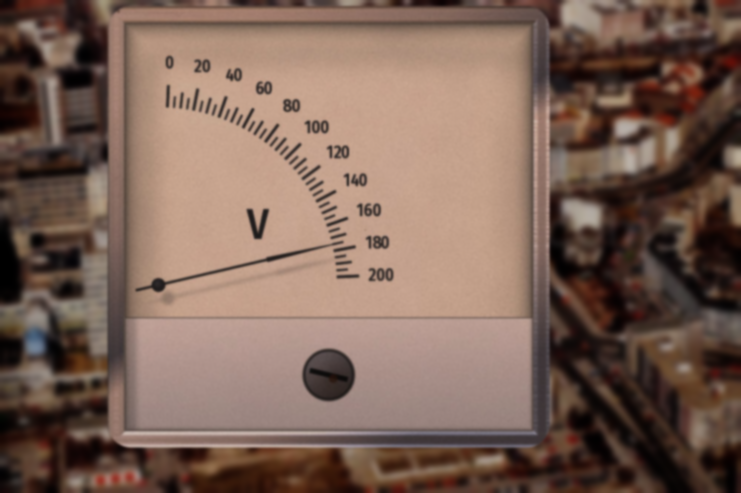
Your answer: 175 V
